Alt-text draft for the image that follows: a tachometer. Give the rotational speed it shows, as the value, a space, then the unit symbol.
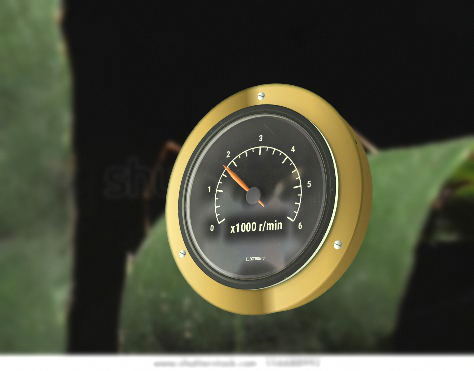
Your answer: 1750 rpm
